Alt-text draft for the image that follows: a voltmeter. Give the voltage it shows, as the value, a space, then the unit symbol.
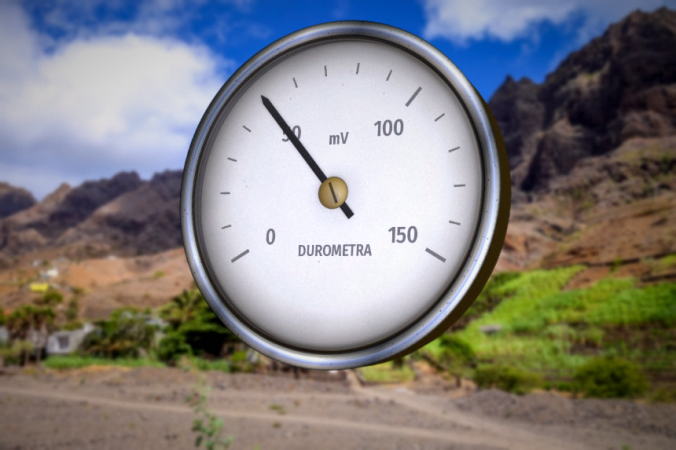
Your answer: 50 mV
